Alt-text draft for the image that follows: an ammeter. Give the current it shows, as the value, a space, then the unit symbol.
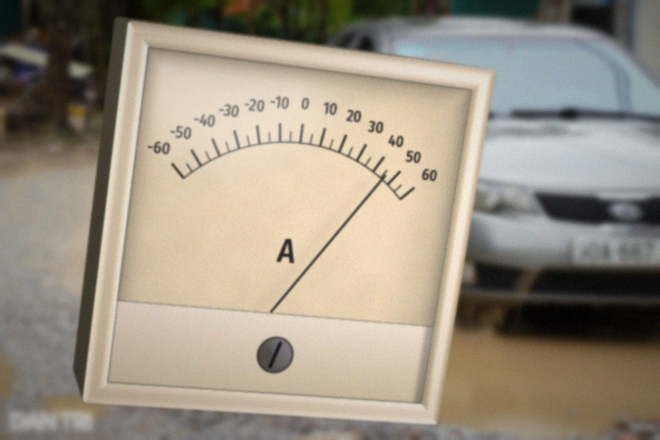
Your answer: 45 A
